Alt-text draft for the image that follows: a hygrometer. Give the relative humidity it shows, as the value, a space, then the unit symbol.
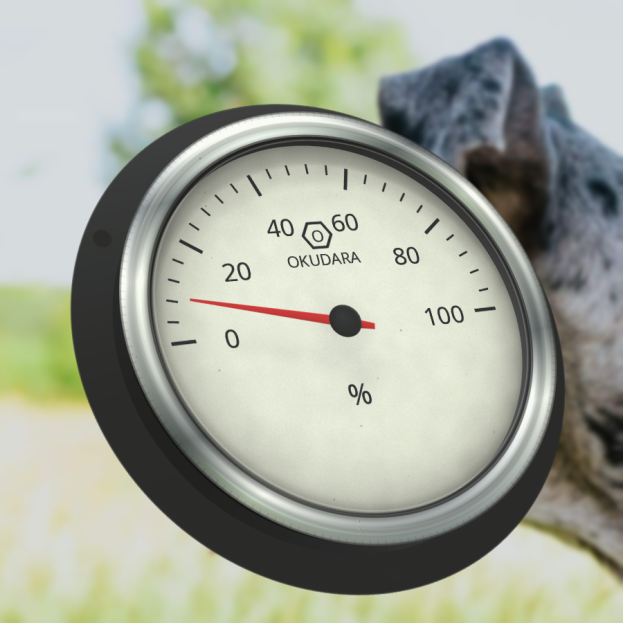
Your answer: 8 %
